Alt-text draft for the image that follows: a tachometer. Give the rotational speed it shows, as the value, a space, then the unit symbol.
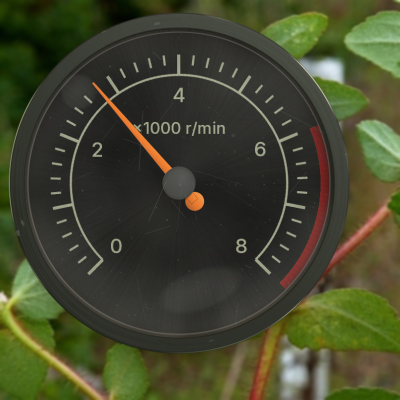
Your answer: 2800 rpm
